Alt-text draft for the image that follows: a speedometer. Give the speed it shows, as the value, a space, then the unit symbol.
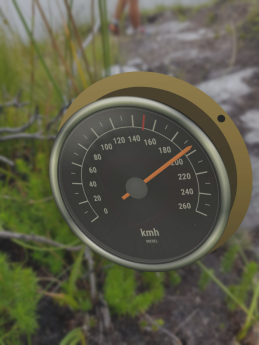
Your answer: 195 km/h
